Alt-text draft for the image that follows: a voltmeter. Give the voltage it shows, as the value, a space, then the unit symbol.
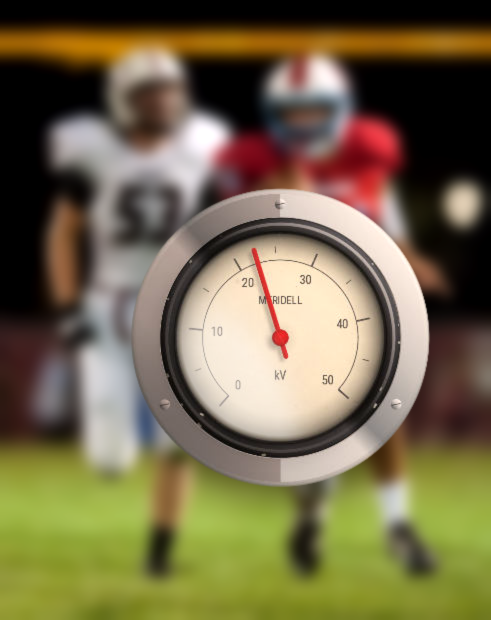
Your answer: 22.5 kV
